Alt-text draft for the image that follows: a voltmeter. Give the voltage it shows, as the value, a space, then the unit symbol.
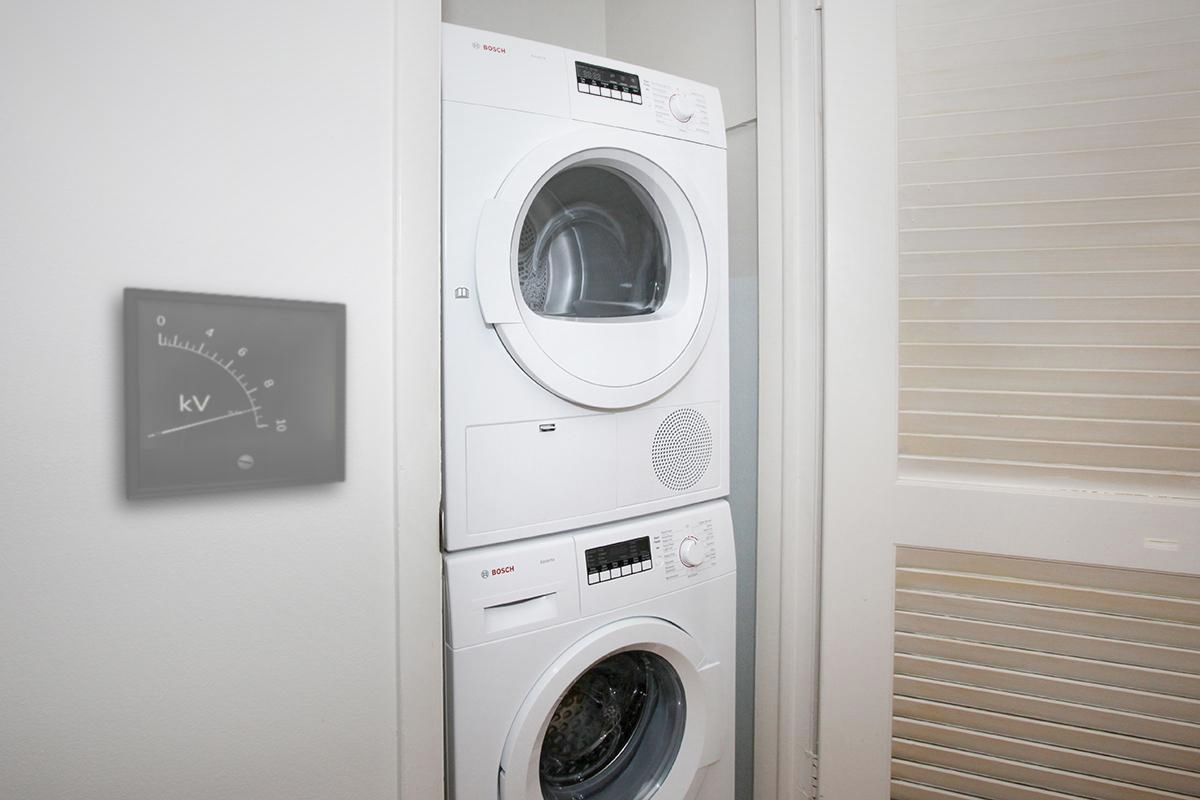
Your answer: 9 kV
